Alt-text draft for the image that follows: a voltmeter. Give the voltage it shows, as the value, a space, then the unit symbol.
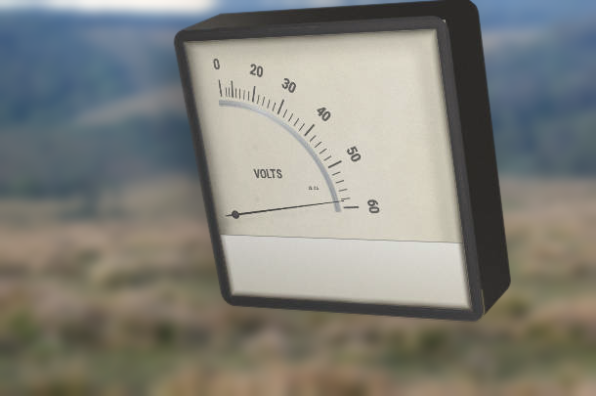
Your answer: 58 V
